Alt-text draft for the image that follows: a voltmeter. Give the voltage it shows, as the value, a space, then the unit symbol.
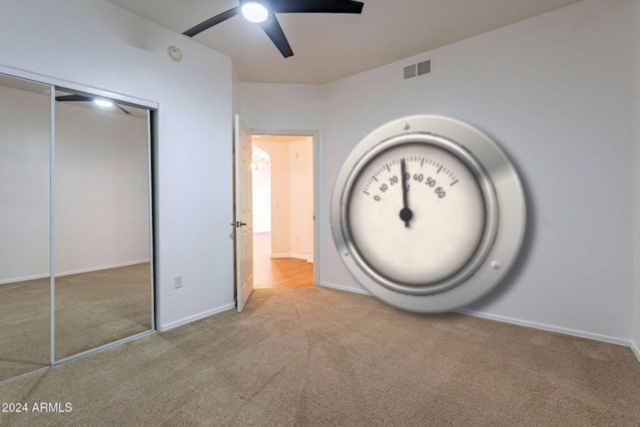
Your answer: 30 V
